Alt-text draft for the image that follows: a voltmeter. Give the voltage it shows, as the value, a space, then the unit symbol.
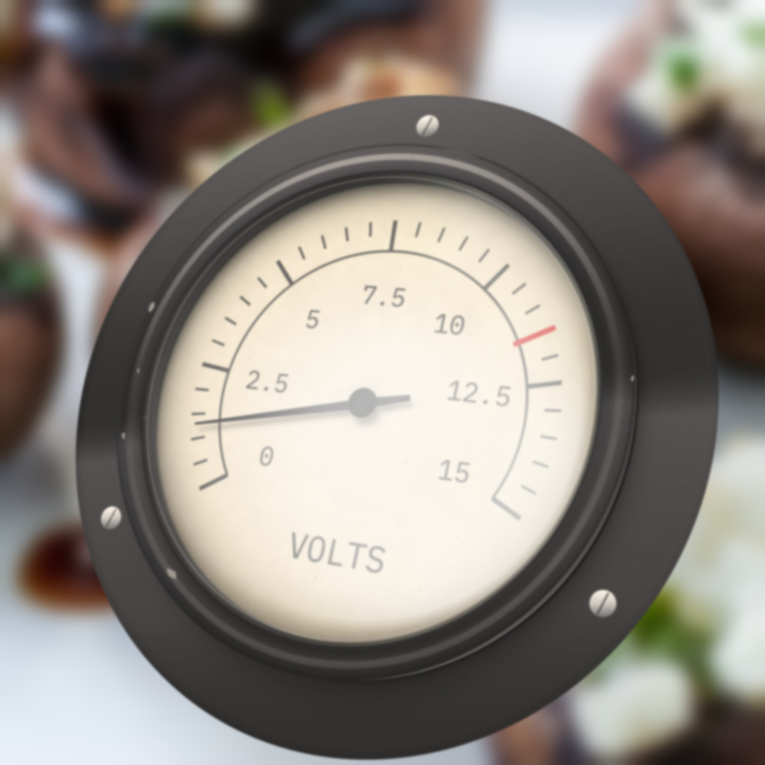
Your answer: 1.25 V
